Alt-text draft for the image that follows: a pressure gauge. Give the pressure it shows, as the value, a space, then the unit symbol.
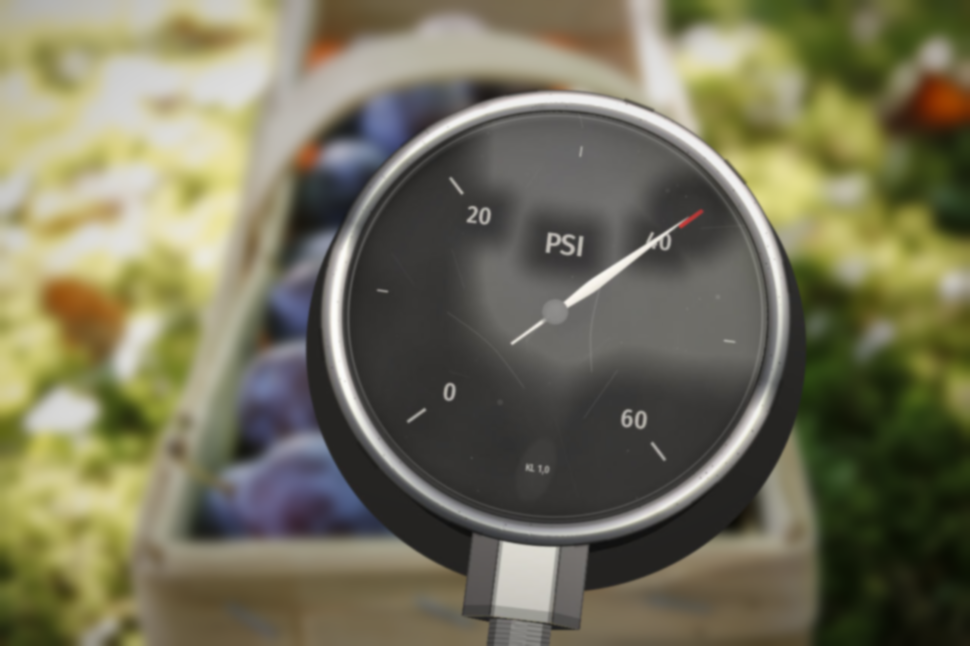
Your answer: 40 psi
